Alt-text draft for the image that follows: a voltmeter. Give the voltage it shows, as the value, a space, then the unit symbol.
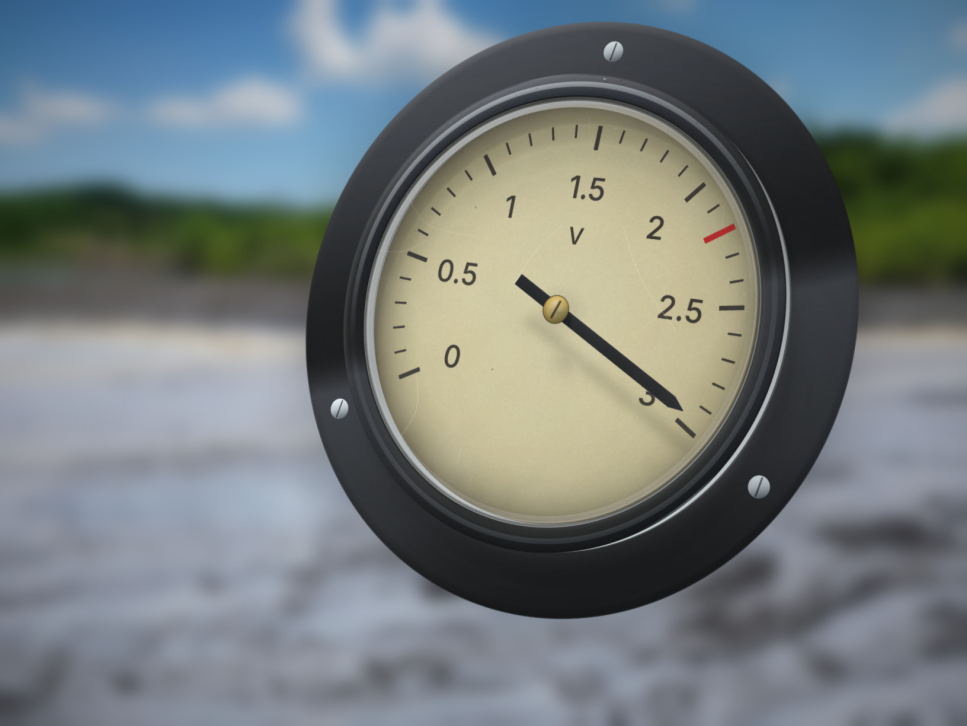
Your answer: 2.95 V
